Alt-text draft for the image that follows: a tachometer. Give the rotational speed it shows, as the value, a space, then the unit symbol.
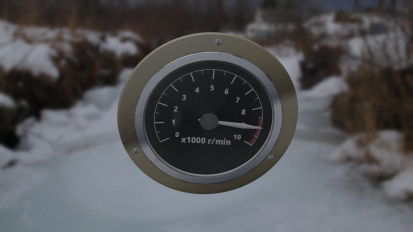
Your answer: 9000 rpm
